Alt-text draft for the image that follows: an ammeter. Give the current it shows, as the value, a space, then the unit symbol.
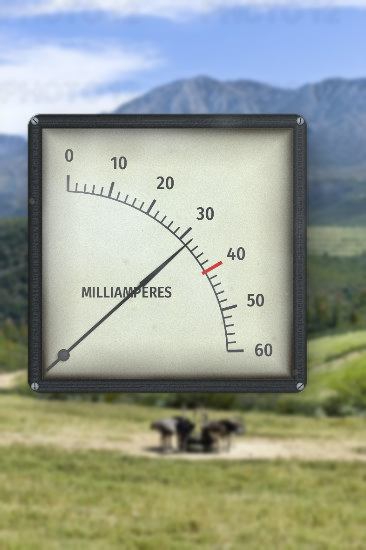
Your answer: 32 mA
